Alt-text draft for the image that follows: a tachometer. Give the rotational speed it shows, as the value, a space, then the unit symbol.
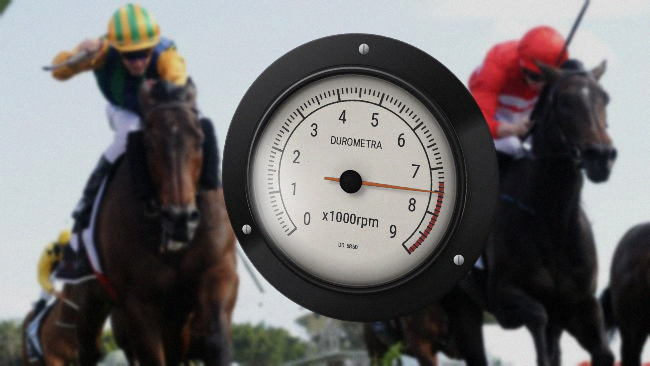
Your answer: 7500 rpm
